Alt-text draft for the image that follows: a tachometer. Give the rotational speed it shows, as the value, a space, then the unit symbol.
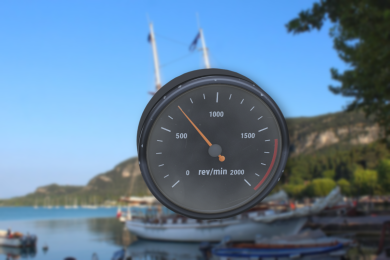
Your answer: 700 rpm
